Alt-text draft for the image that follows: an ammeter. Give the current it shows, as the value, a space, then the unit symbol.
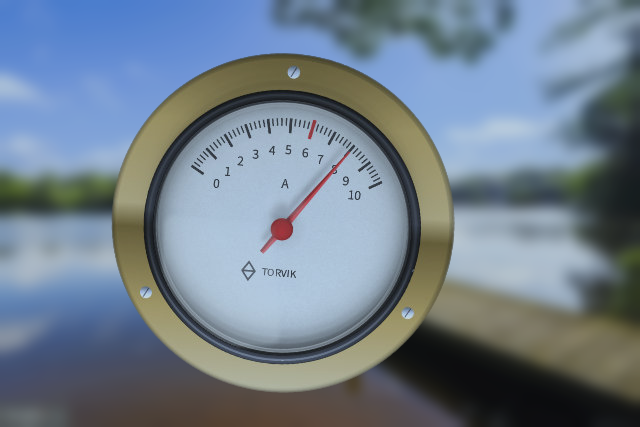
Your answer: 8 A
